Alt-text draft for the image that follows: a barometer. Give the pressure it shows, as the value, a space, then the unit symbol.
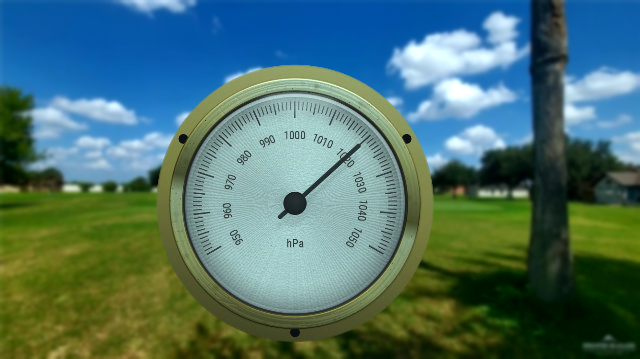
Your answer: 1020 hPa
